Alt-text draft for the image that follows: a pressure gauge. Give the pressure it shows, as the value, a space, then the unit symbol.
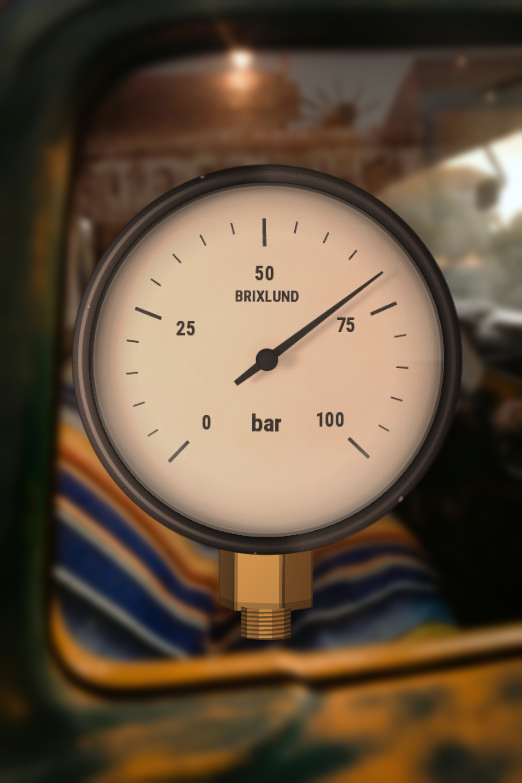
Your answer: 70 bar
